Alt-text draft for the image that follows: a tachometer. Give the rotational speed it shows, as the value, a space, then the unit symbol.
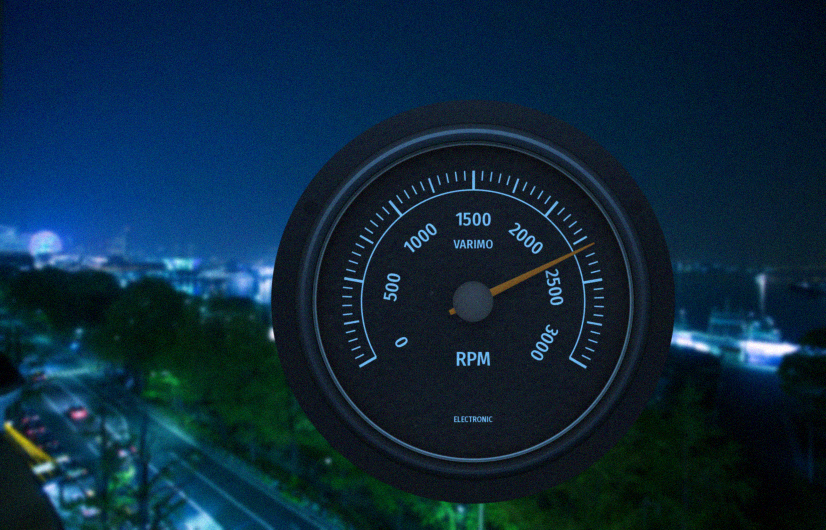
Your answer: 2300 rpm
